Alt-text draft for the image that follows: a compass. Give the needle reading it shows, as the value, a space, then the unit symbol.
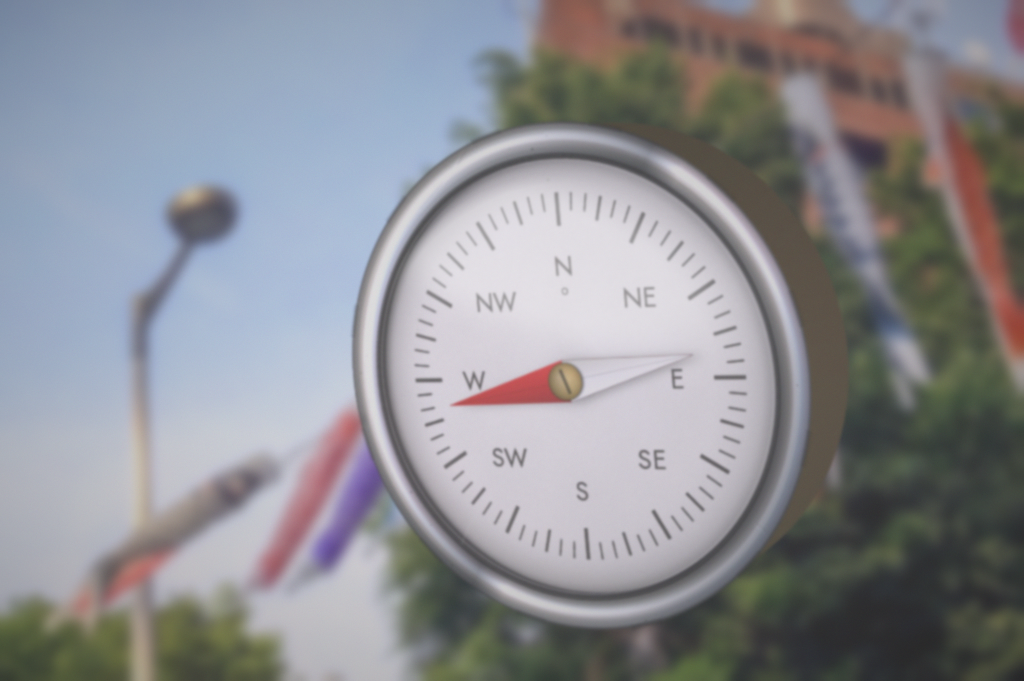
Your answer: 260 °
